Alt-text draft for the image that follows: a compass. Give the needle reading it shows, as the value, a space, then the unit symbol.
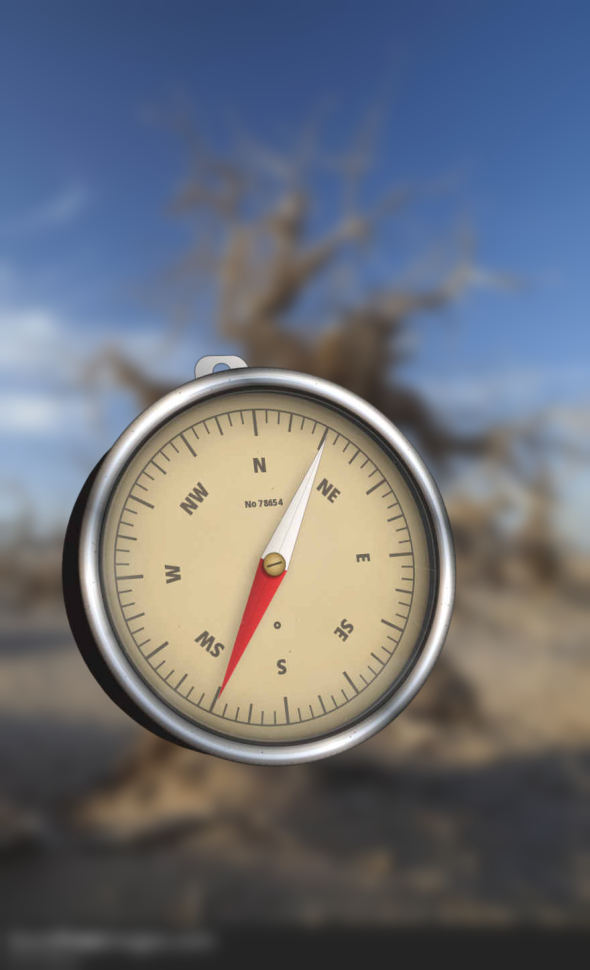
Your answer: 210 °
